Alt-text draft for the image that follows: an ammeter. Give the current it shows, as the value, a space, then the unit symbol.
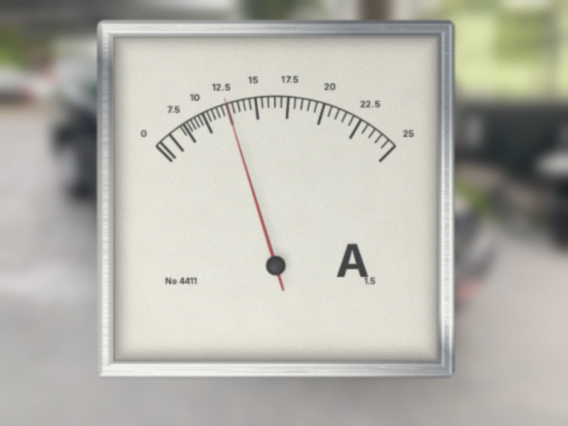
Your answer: 12.5 A
